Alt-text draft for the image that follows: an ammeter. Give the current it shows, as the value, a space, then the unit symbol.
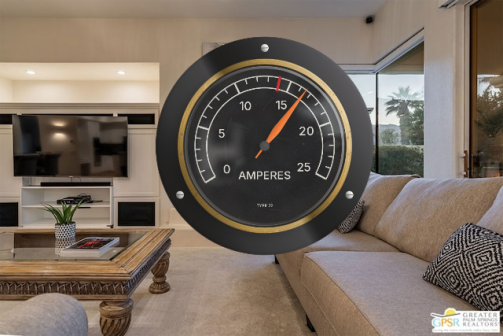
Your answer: 16.5 A
